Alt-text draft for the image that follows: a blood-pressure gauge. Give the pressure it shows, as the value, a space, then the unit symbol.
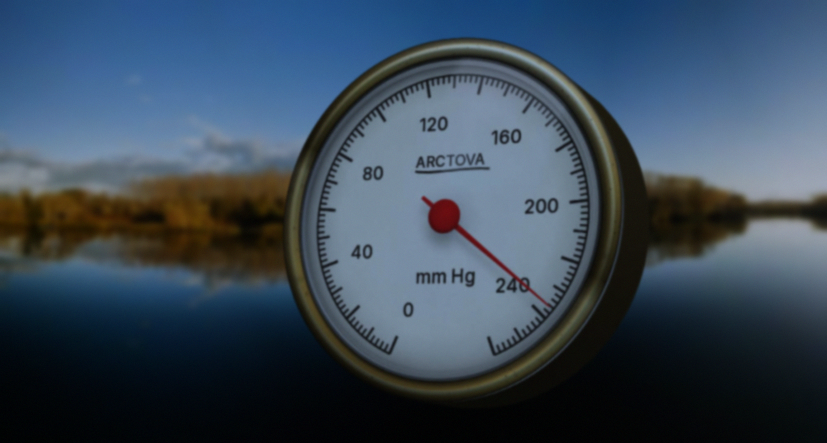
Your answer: 236 mmHg
